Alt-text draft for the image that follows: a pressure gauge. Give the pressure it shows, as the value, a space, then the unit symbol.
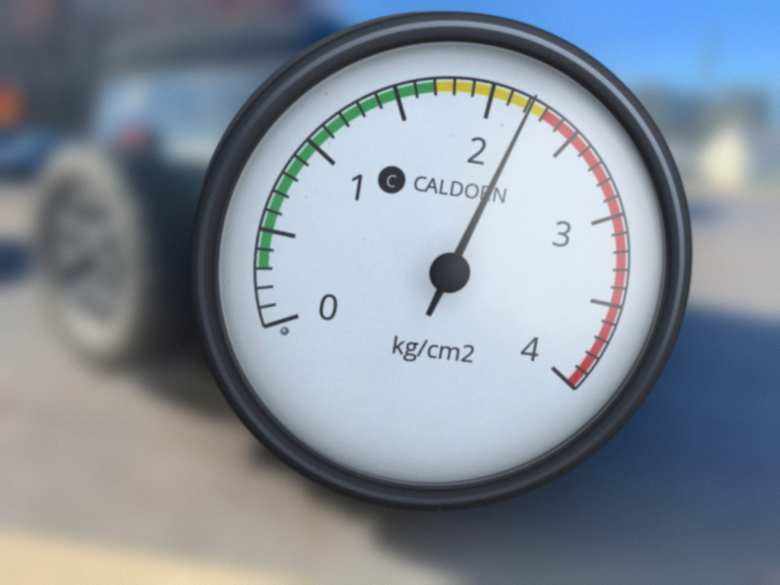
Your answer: 2.2 kg/cm²
